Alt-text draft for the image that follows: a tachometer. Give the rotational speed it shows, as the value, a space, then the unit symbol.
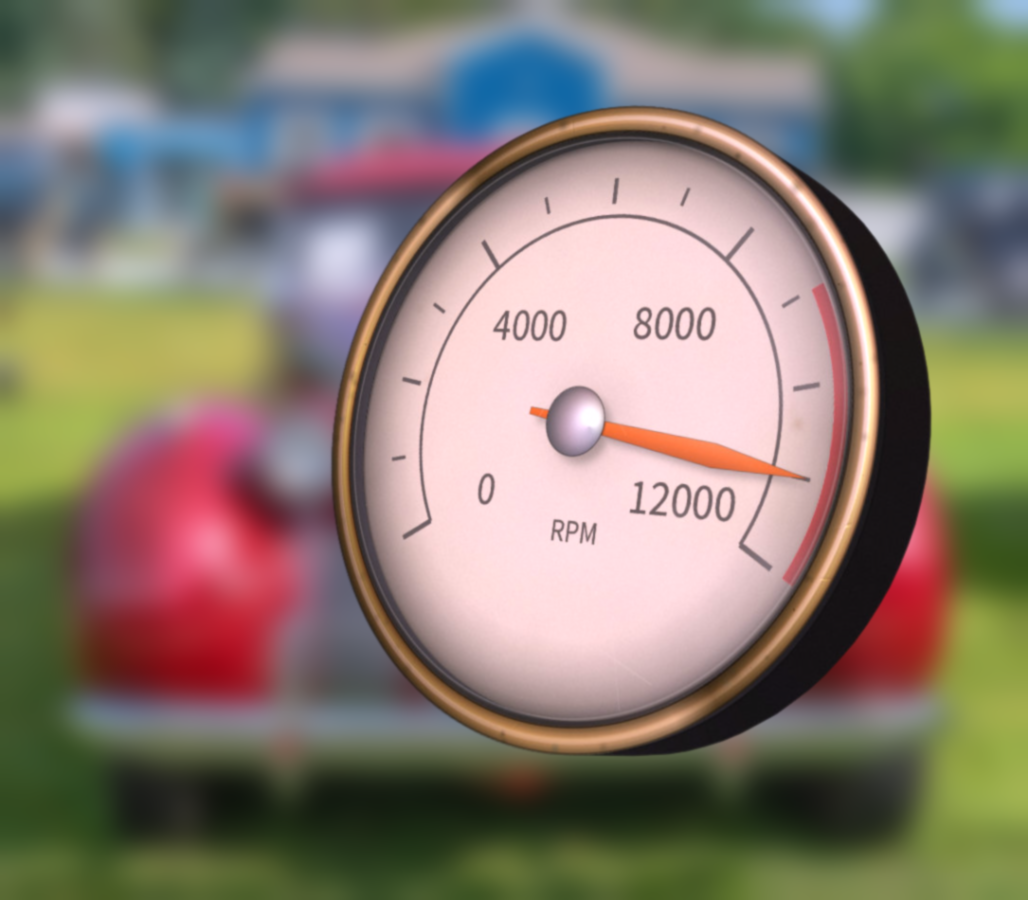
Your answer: 11000 rpm
